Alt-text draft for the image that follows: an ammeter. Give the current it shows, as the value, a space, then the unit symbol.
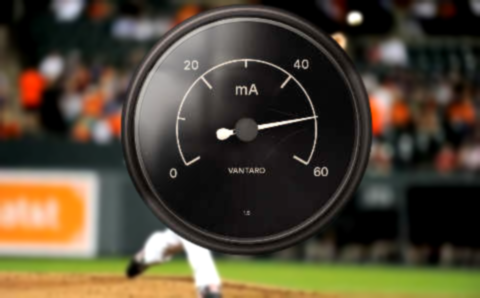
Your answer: 50 mA
